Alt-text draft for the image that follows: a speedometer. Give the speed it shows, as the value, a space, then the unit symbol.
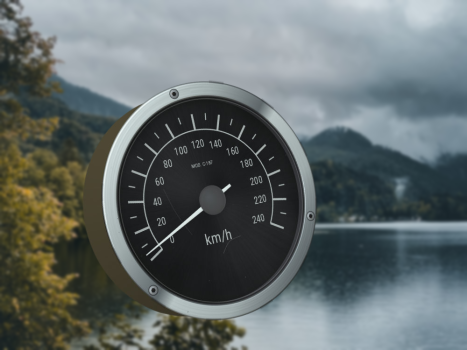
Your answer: 5 km/h
